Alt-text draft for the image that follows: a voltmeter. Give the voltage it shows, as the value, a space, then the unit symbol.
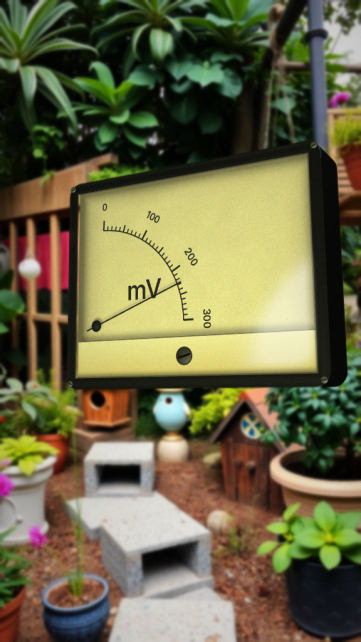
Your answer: 230 mV
